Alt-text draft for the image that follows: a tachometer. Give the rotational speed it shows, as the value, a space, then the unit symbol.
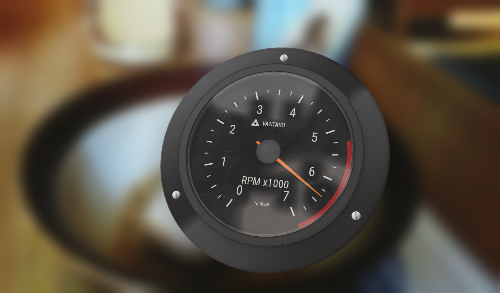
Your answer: 6375 rpm
